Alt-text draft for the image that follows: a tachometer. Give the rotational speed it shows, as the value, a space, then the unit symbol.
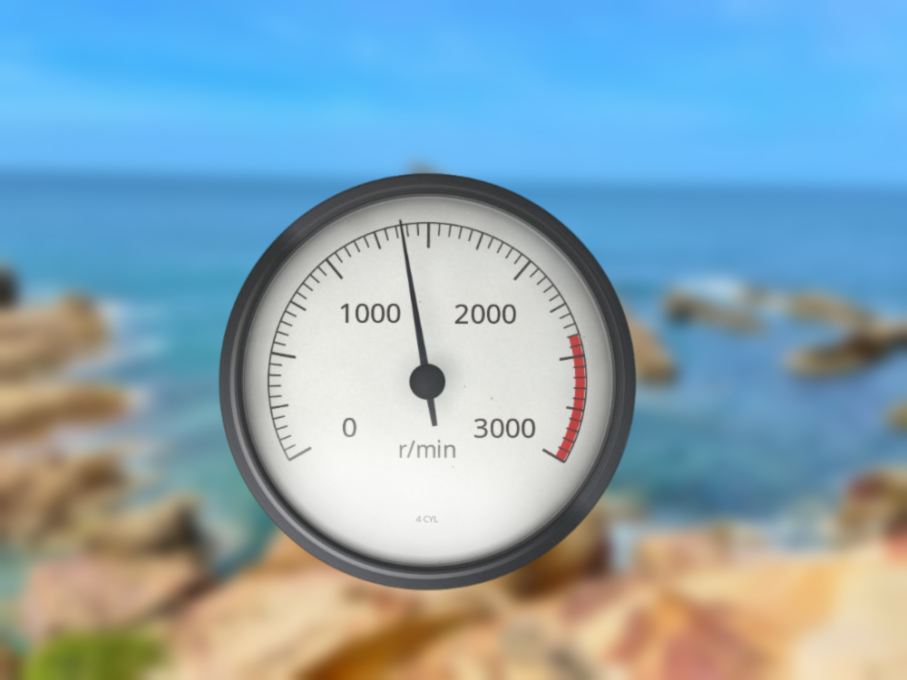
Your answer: 1375 rpm
